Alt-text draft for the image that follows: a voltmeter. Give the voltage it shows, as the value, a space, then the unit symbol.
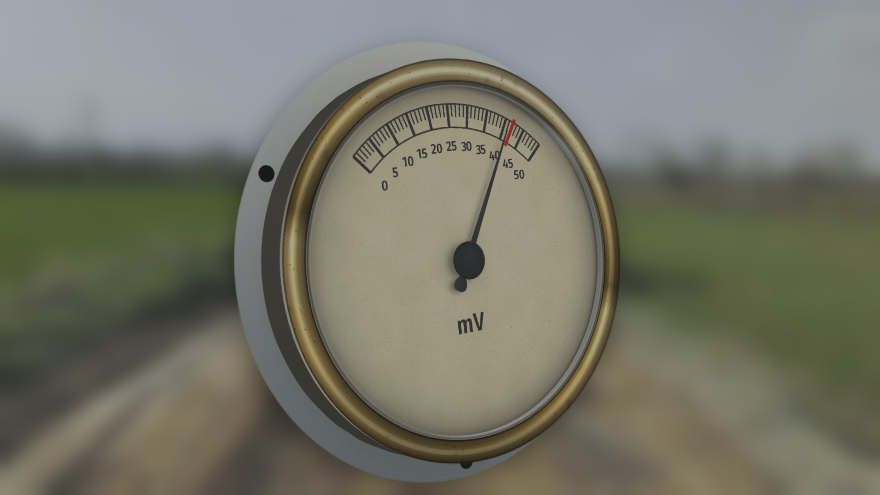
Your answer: 40 mV
